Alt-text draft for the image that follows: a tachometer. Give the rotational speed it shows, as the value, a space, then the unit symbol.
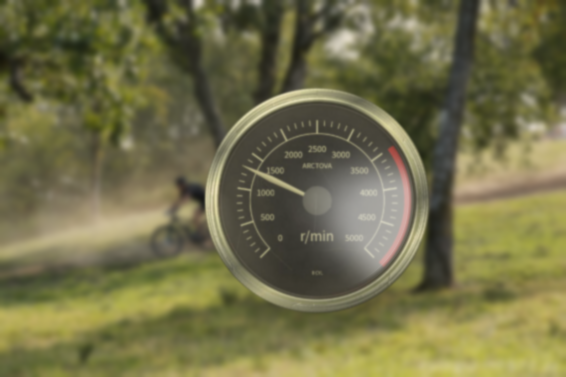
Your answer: 1300 rpm
